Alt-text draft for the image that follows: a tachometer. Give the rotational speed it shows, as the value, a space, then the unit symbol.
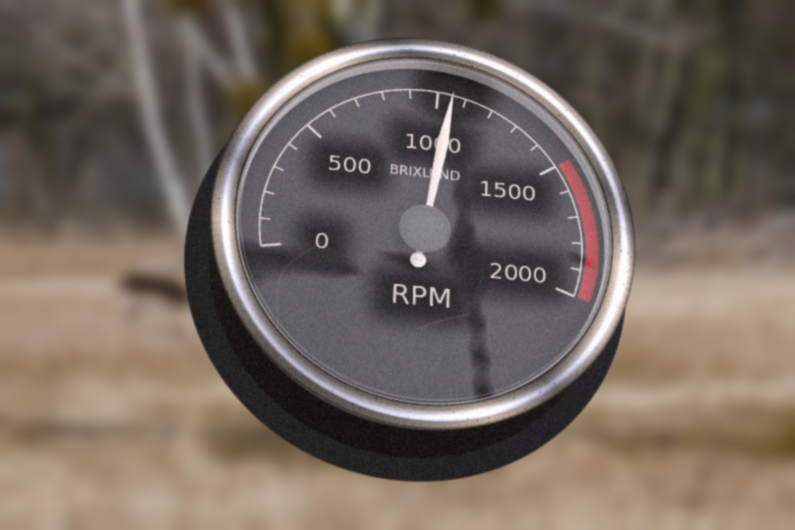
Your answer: 1050 rpm
